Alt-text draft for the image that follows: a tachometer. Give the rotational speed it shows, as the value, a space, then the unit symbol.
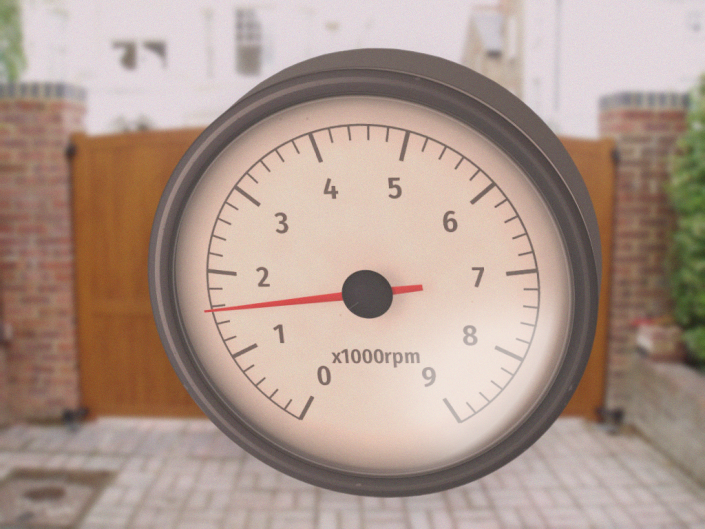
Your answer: 1600 rpm
